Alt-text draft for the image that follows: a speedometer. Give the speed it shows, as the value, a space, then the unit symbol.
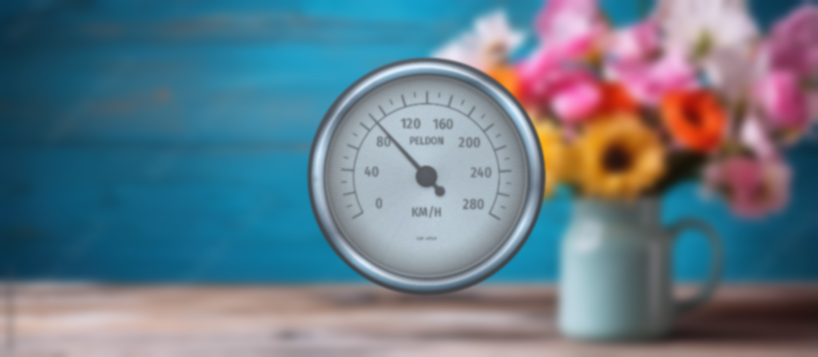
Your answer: 90 km/h
